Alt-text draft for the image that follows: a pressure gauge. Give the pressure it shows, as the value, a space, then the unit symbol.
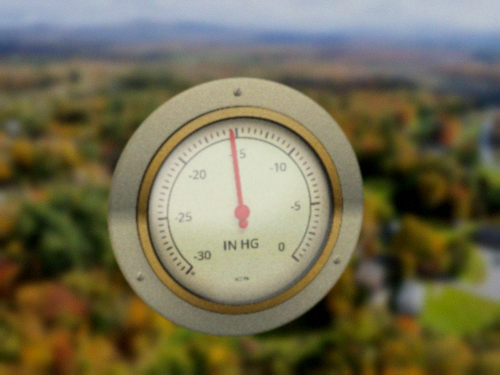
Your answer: -15.5 inHg
